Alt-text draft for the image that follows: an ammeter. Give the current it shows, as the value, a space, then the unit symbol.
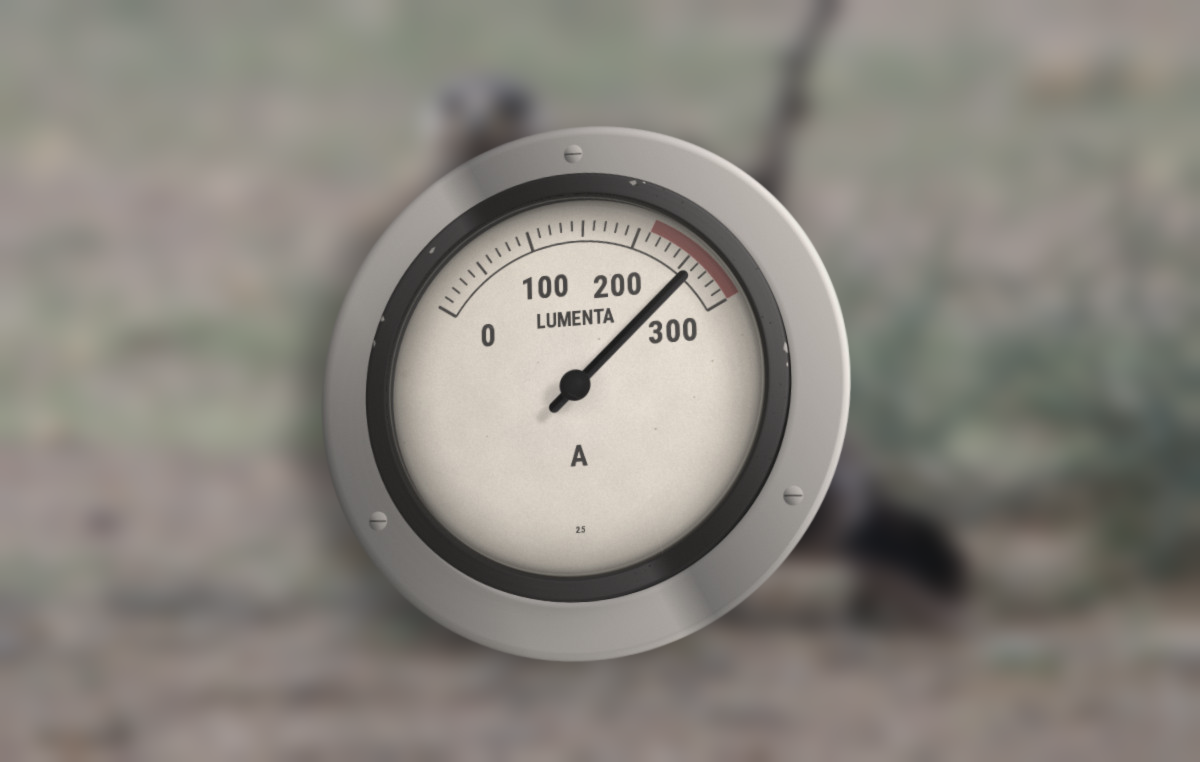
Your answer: 260 A
